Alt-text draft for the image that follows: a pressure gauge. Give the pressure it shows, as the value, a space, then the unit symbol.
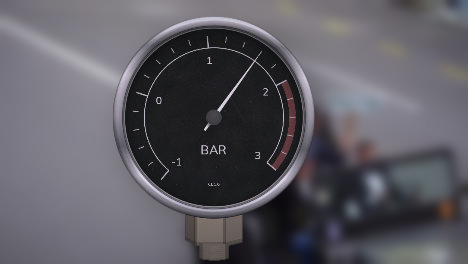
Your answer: 1.6 bar
